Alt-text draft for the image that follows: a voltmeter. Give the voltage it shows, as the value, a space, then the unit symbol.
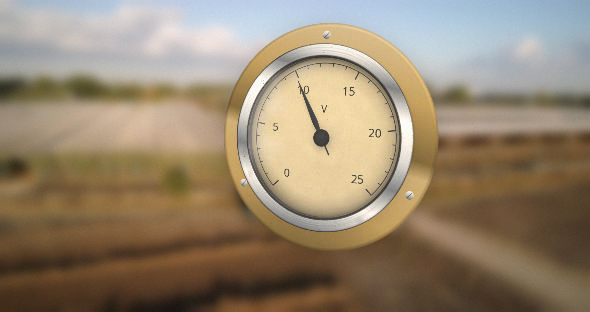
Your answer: 10 V
